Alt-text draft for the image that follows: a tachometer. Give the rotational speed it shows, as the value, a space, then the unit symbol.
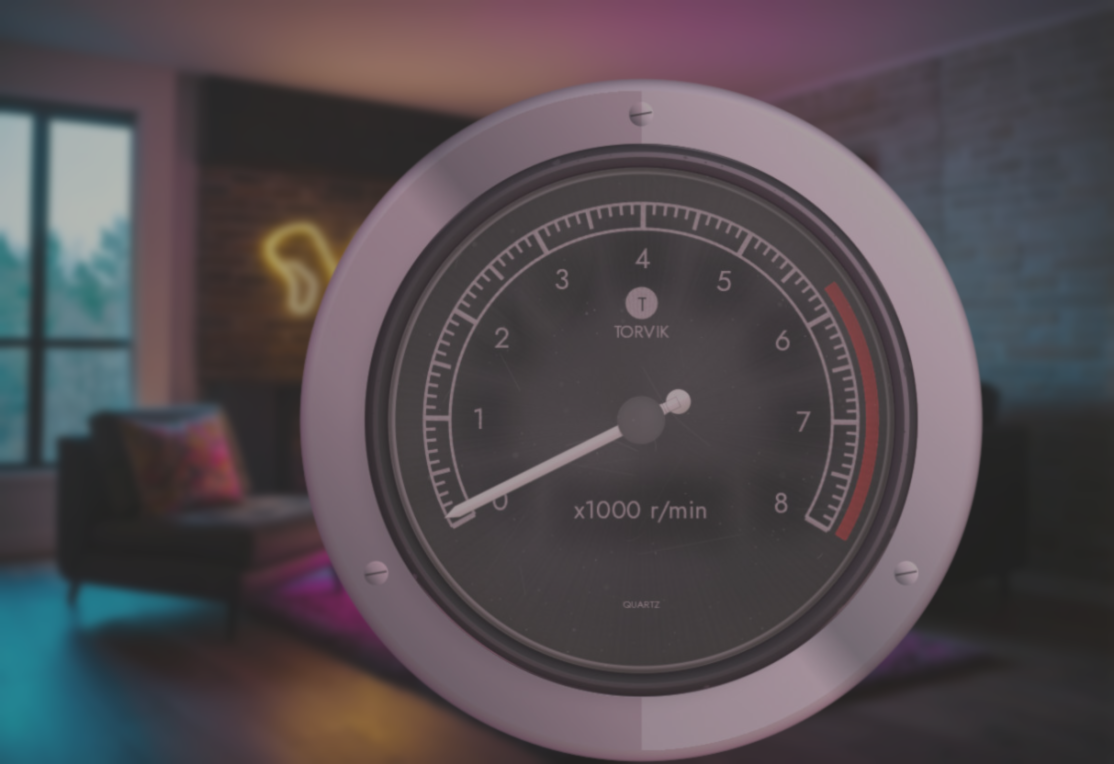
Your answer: 100 rpm
